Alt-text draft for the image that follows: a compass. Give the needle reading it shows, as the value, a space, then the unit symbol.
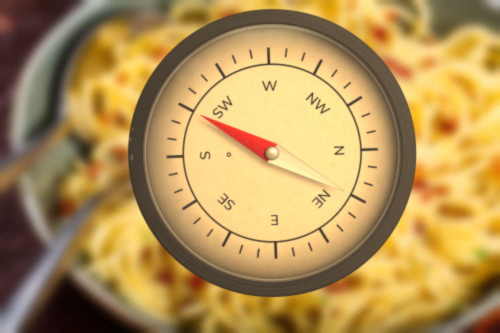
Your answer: 210 °
